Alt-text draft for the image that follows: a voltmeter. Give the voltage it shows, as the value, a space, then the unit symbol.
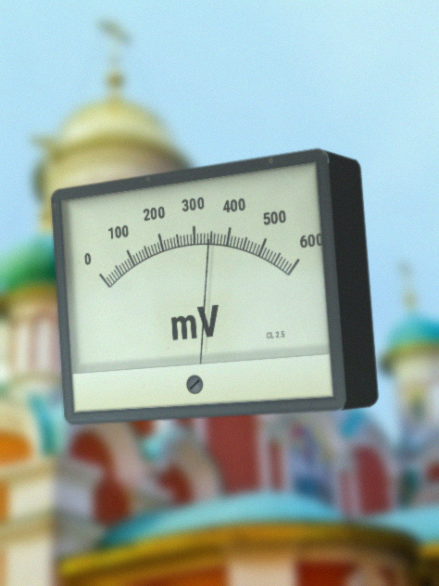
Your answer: 350 mV
